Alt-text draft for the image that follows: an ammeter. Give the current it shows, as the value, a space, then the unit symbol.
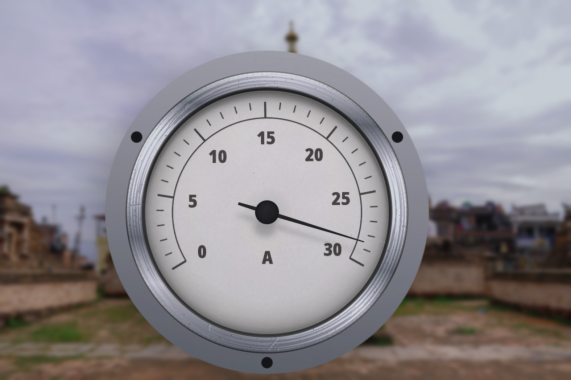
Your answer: 28.5 A
